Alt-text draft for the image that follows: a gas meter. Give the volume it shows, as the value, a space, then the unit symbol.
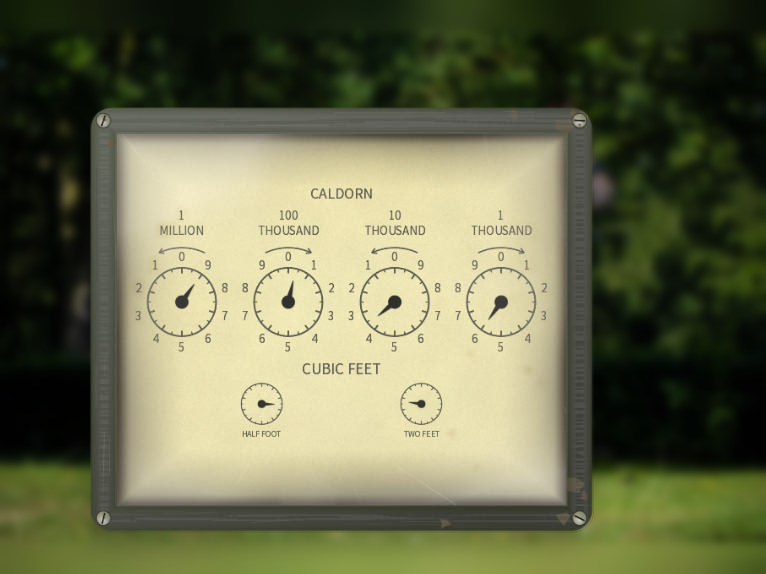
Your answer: 903600 ft³
